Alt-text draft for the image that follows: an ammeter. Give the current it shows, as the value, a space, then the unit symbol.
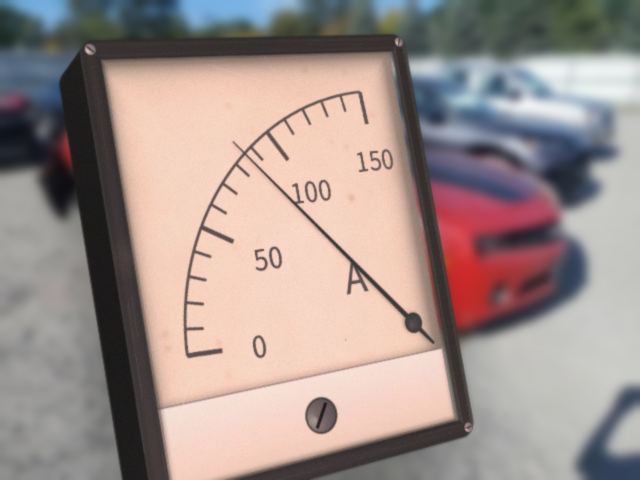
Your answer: 85 A
